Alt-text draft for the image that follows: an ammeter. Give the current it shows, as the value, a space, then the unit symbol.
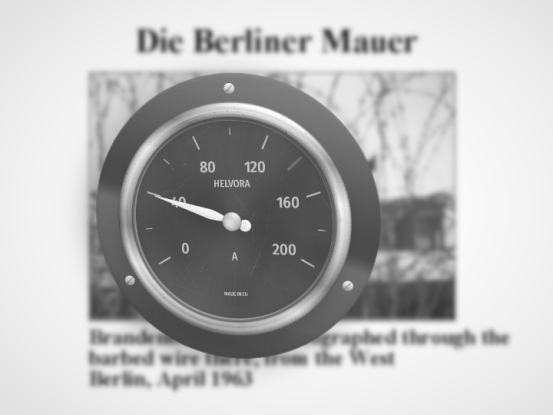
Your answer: 40 A
